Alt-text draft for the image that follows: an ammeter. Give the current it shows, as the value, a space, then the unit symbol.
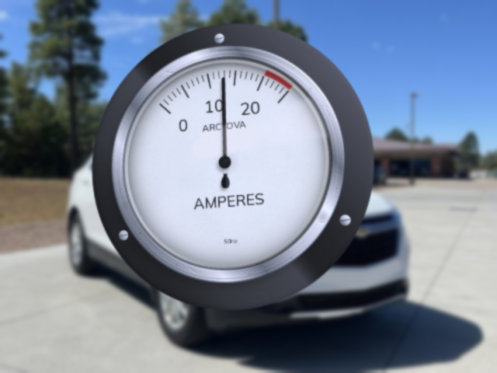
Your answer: 13 A
